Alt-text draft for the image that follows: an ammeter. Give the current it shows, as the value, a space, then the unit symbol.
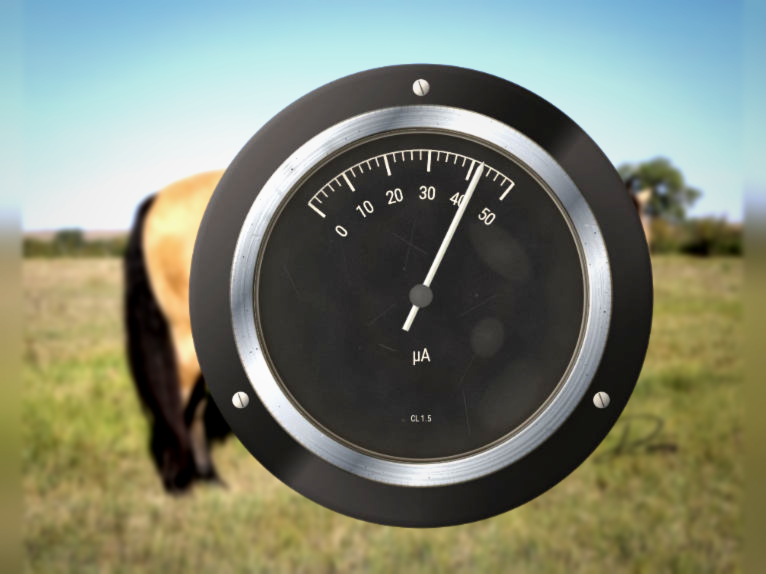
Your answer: 42 µA
